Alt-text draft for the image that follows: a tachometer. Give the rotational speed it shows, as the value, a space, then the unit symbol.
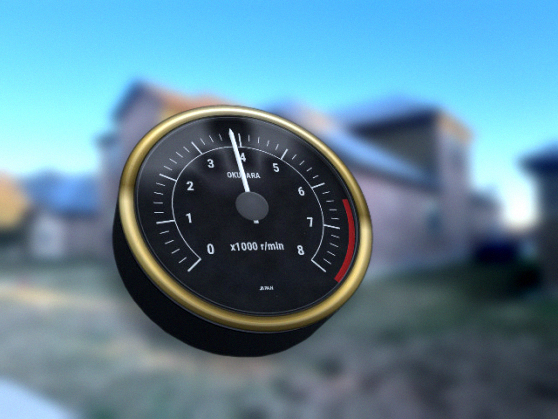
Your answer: 3800 rpm
